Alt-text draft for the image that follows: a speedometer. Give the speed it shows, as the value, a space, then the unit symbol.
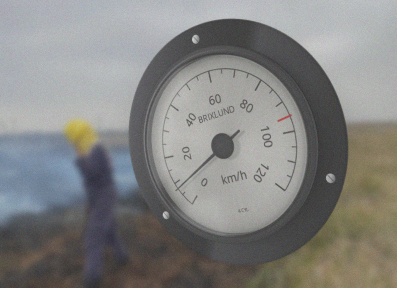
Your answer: 7.5 km/h
